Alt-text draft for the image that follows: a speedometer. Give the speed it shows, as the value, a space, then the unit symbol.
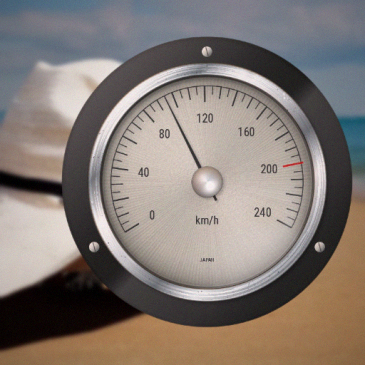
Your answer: 95 km/h
